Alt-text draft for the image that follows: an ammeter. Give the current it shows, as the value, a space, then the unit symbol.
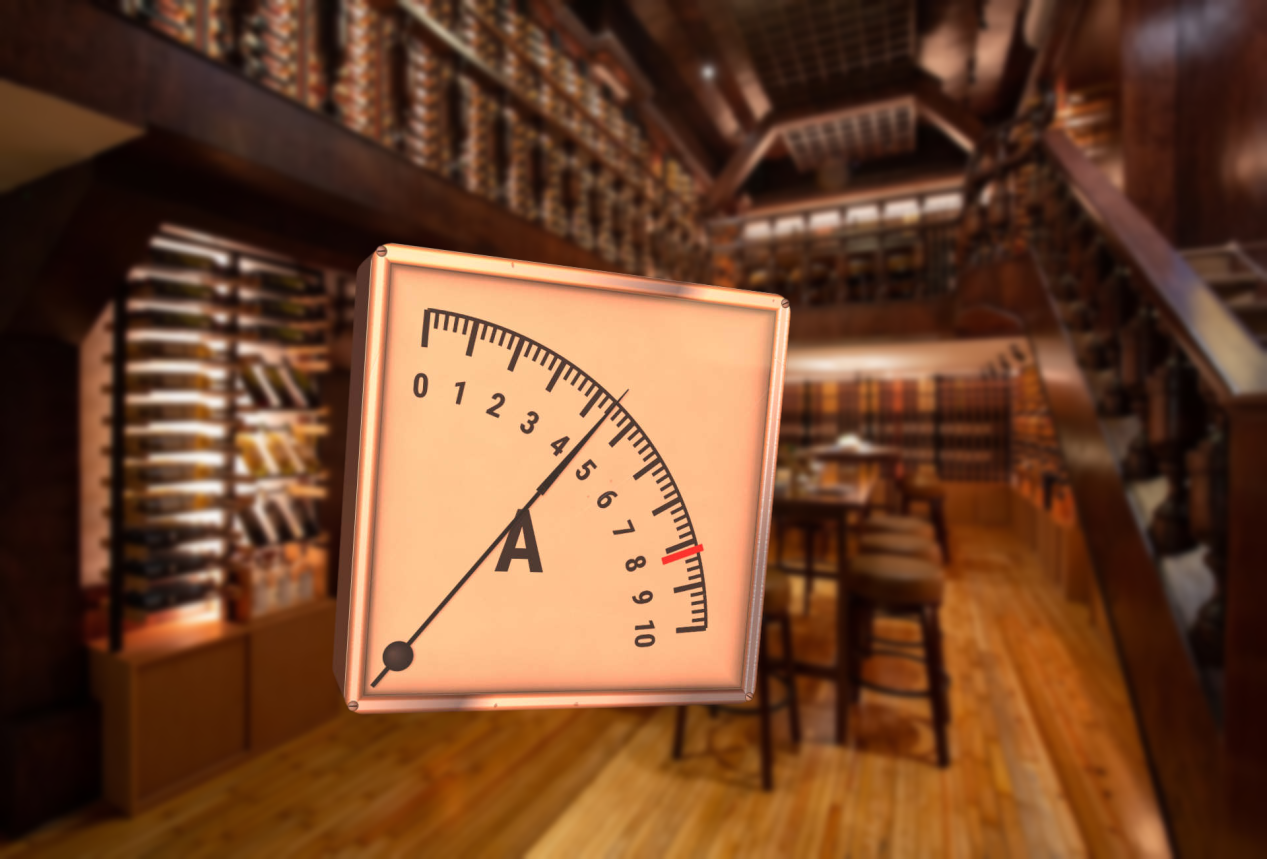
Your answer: 4.4 A
